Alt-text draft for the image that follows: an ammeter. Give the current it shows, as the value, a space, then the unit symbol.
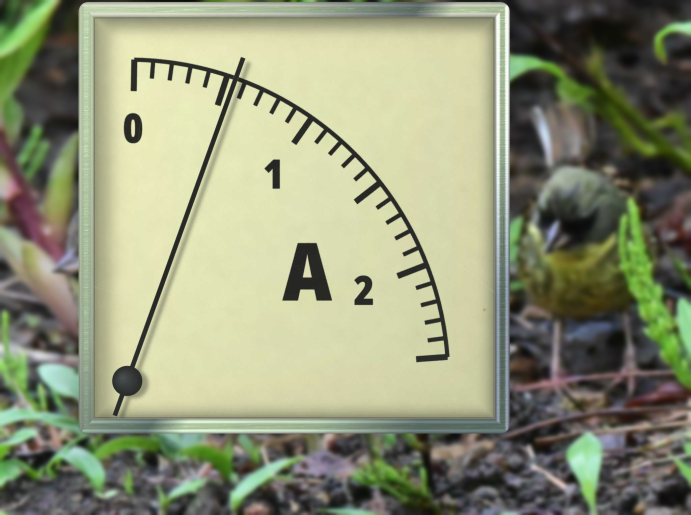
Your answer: 0.55 A
